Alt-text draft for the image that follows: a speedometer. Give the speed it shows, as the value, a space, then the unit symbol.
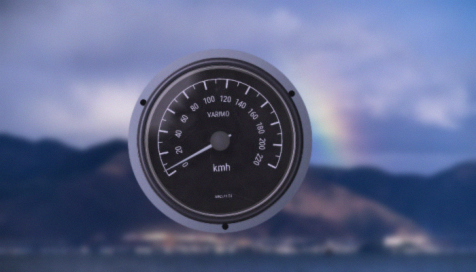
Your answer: 5 km/h
